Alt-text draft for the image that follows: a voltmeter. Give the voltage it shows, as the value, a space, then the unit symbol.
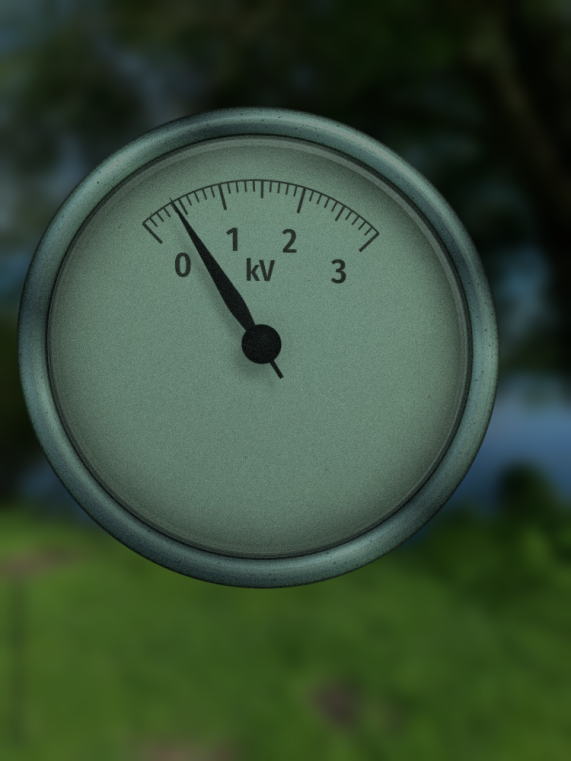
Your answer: 0.4 kV
